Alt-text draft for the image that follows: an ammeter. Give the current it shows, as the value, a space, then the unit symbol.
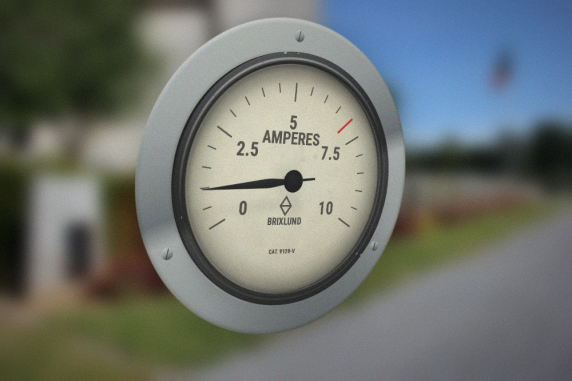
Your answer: 1 A
